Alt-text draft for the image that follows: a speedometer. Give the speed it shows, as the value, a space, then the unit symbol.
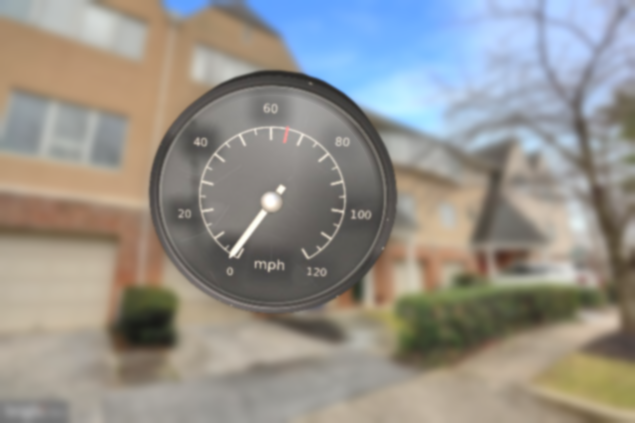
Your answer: 2.5 mph
